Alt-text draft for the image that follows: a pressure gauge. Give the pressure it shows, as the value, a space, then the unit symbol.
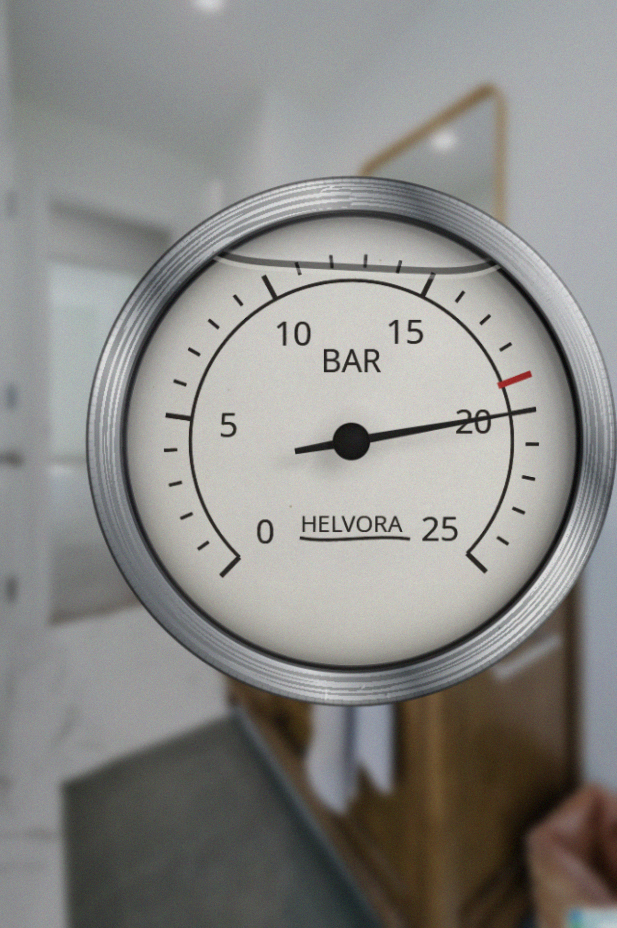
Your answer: 20 bar
